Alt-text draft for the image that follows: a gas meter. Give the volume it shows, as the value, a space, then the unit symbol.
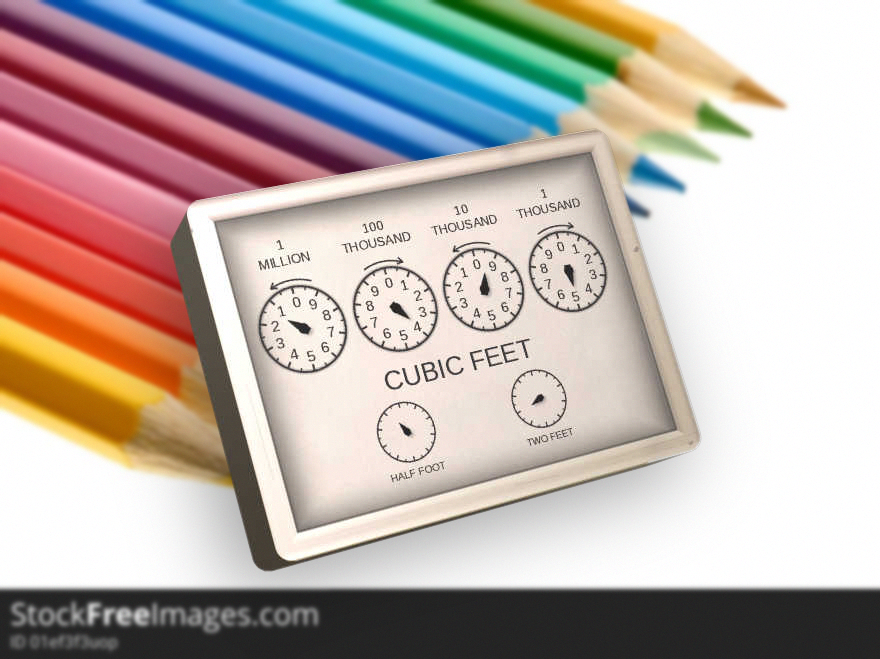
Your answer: 139500 ft³
